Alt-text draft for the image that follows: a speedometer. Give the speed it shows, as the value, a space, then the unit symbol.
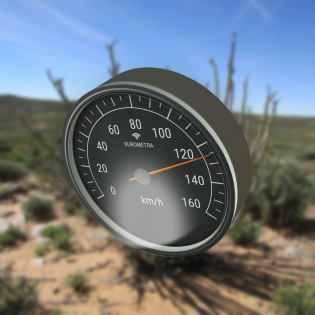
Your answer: 125 km/h
